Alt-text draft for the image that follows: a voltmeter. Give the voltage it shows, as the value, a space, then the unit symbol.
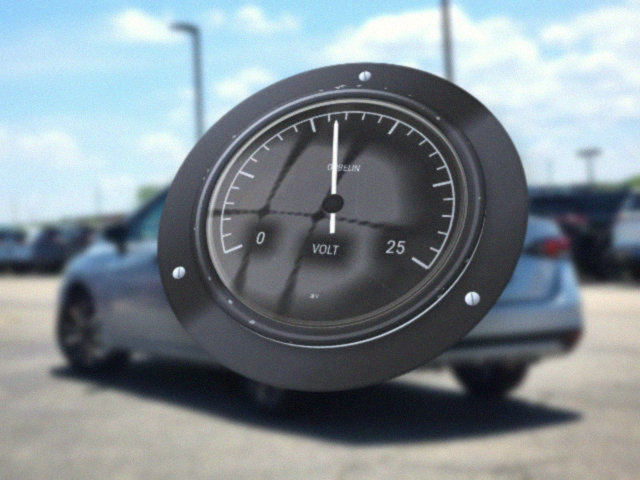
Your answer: 11.5 V
